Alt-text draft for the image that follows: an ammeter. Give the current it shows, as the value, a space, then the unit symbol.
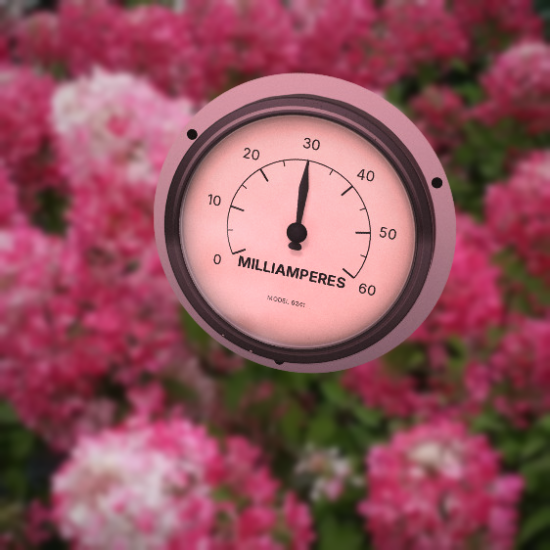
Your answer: 30 mA
